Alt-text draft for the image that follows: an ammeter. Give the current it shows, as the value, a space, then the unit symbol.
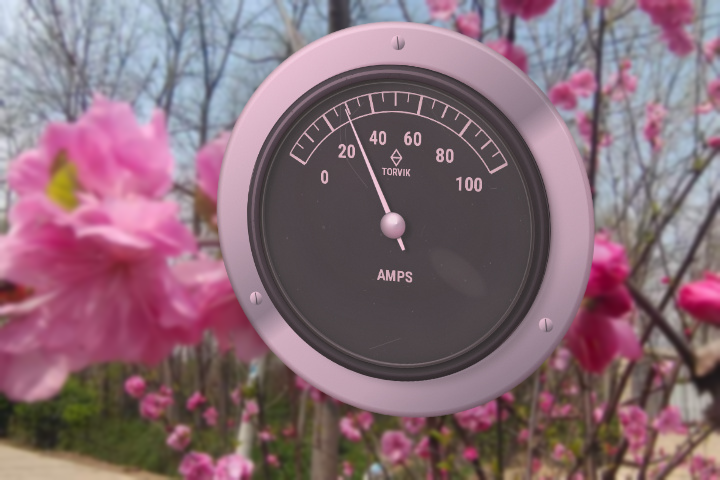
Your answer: 30 A
